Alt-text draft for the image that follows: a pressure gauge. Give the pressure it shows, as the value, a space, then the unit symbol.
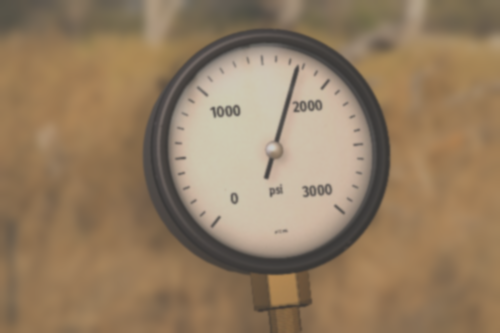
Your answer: 1750 psi
